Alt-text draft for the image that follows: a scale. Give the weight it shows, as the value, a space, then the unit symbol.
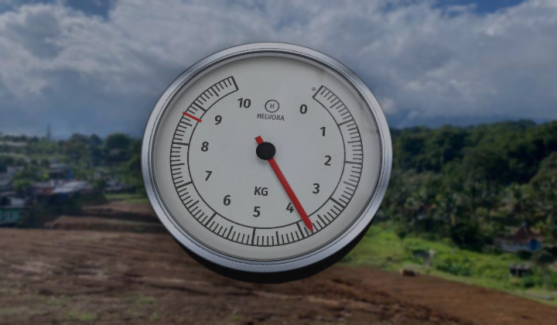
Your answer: 3.8 kg
